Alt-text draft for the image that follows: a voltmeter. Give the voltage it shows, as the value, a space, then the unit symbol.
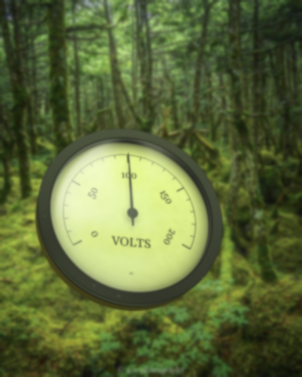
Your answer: 100 V
